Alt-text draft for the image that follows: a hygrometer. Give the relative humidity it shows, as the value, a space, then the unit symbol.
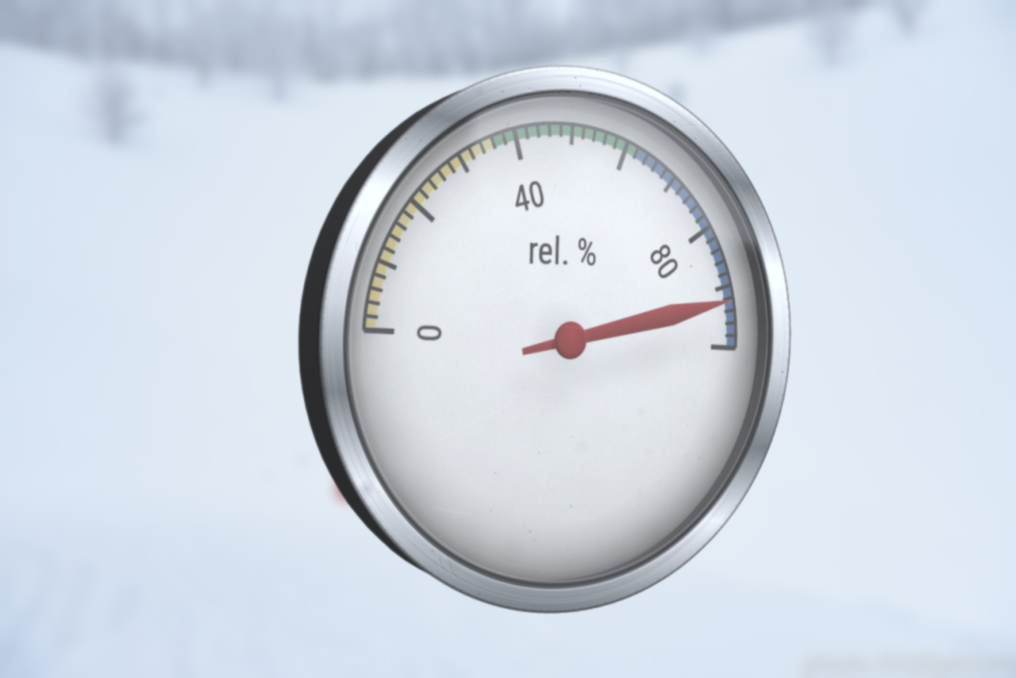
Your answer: 92 %
